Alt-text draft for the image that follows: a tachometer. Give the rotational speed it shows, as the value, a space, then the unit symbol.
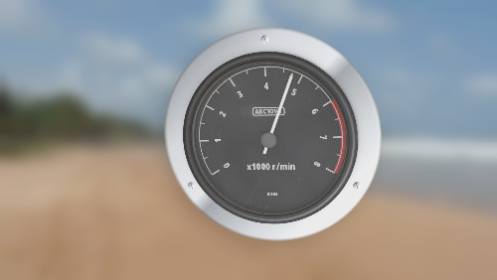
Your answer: 4750 rpm
